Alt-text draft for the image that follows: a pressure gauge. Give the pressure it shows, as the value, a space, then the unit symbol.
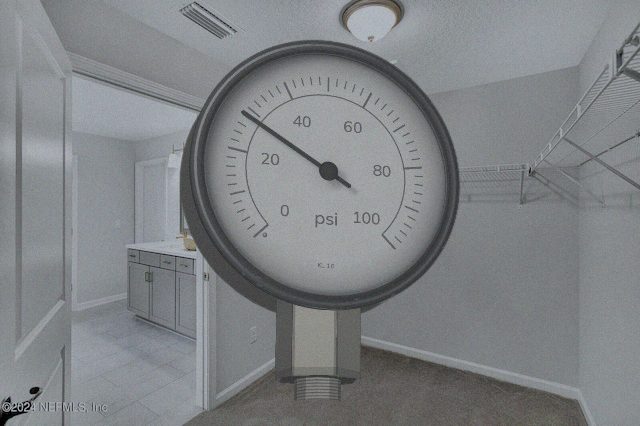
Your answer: 28 psi
